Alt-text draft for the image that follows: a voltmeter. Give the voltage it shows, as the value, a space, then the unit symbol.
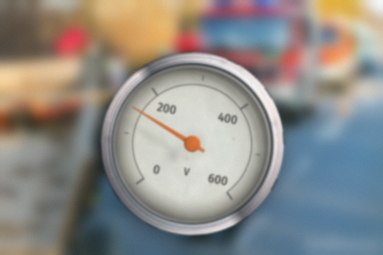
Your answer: 150 V
